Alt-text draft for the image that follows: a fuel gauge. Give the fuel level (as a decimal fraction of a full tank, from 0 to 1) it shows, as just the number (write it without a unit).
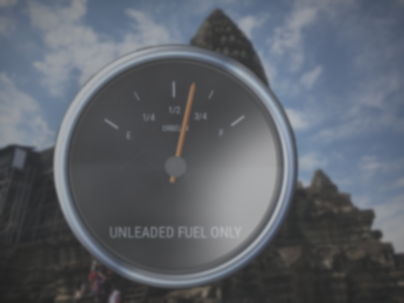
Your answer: 0.625
